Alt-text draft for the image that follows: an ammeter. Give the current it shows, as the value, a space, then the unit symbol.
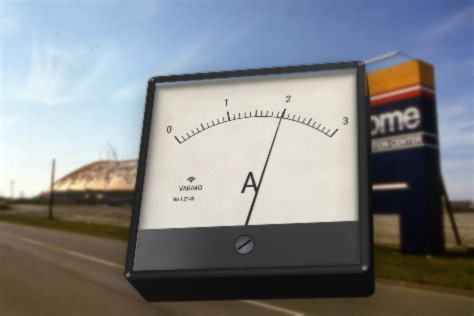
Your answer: 2 A
